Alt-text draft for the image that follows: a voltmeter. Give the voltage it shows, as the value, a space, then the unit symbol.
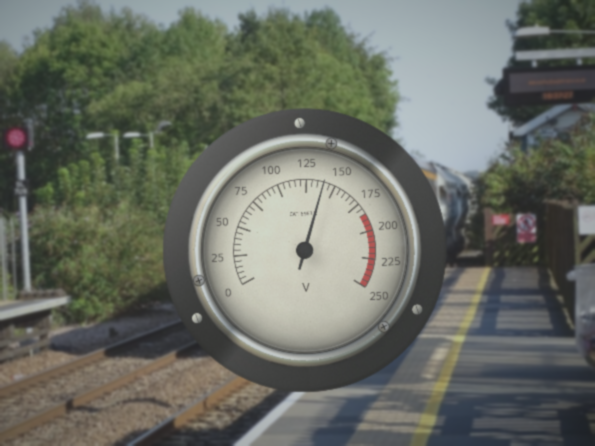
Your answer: 140 V
